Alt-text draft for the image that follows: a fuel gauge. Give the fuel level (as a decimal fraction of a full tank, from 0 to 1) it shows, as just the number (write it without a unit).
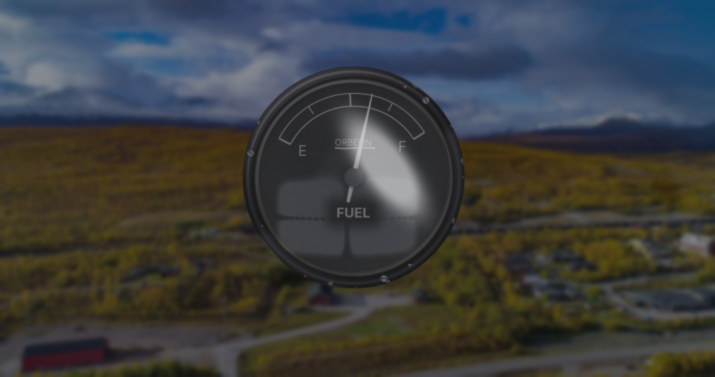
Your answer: 0.625
